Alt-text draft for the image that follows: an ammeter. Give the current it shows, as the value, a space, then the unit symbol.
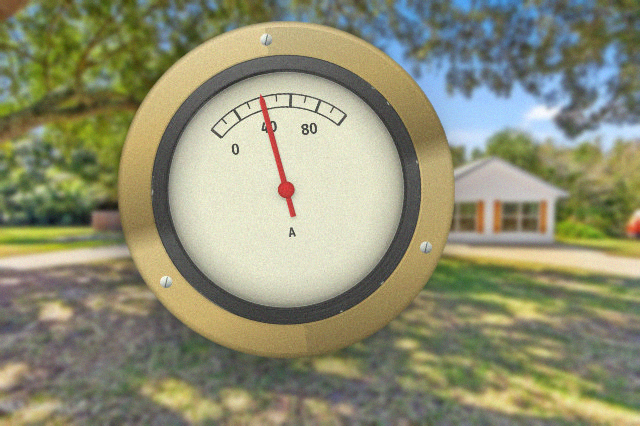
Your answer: 40 A
